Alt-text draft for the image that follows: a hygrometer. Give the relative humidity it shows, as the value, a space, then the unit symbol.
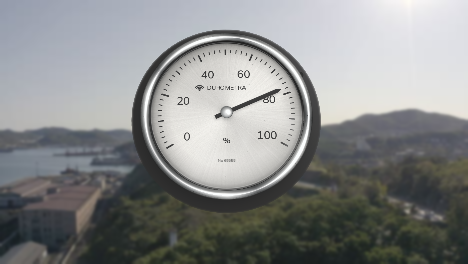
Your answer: 78 %
